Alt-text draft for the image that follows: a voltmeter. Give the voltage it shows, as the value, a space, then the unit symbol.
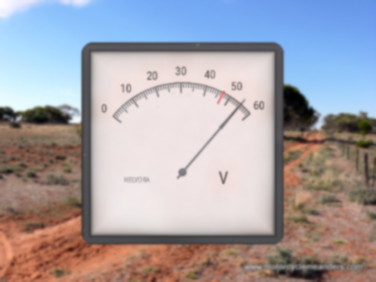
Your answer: 55 V
